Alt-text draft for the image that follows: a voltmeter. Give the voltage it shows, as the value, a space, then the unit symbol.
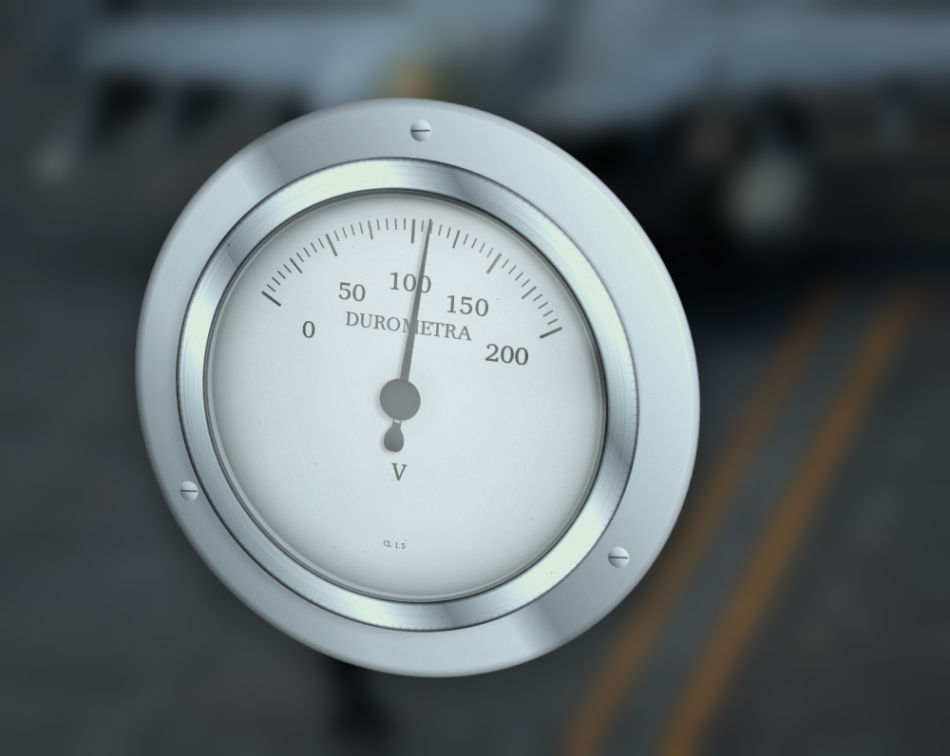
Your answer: 110 V
